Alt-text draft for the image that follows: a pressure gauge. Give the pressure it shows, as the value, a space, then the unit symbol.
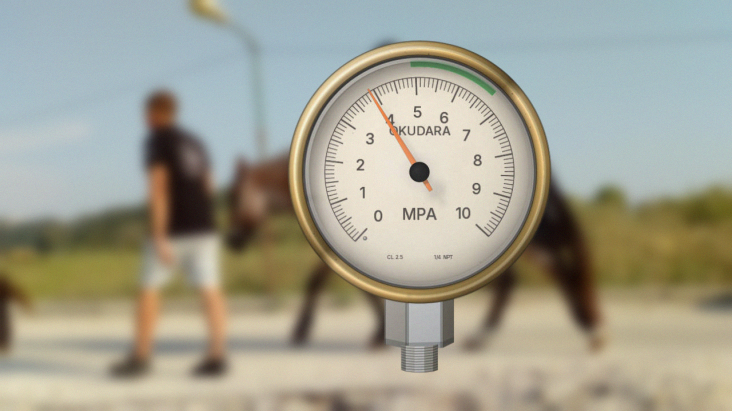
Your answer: 3.9 MPa
